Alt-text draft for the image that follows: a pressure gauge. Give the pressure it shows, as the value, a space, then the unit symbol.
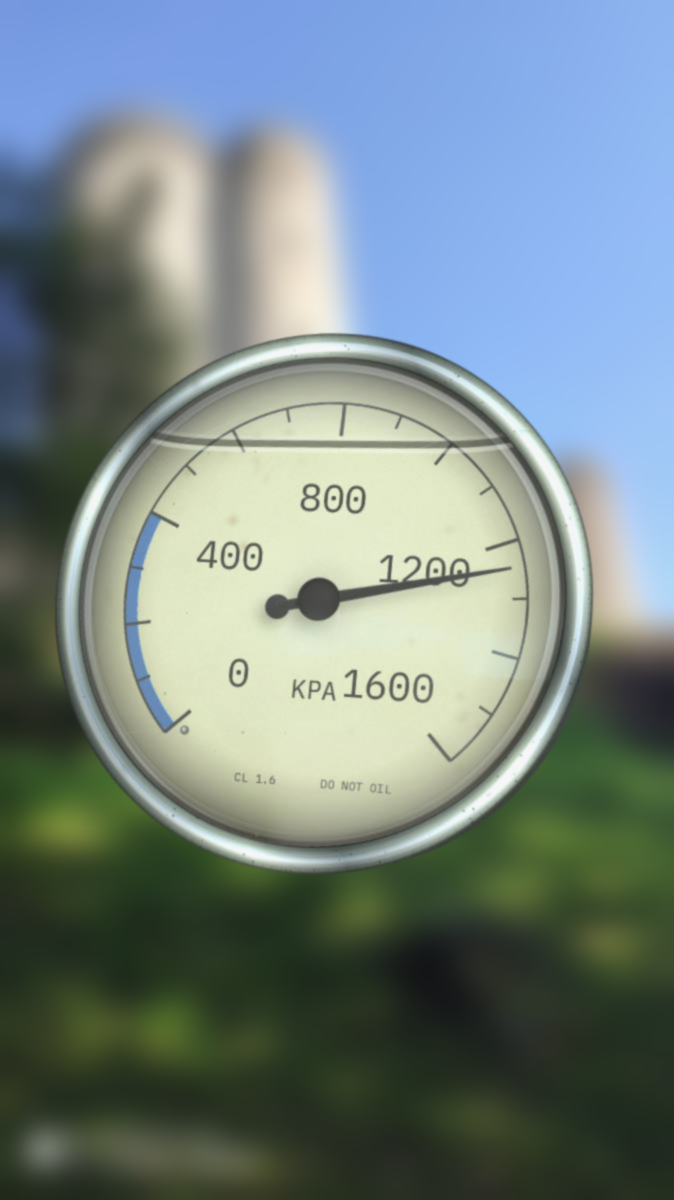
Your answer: 1250 kPa
